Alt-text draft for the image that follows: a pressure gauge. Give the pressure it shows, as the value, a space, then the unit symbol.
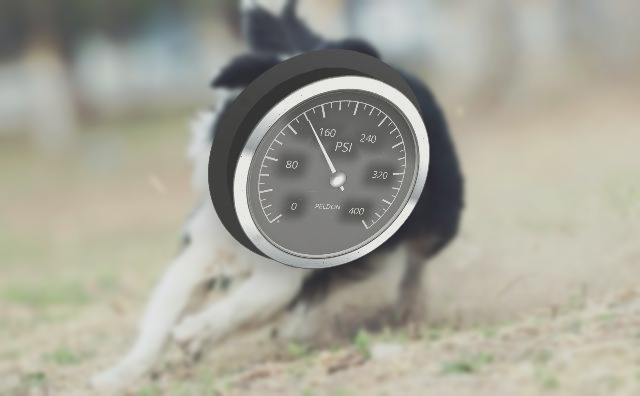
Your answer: 140 psi
